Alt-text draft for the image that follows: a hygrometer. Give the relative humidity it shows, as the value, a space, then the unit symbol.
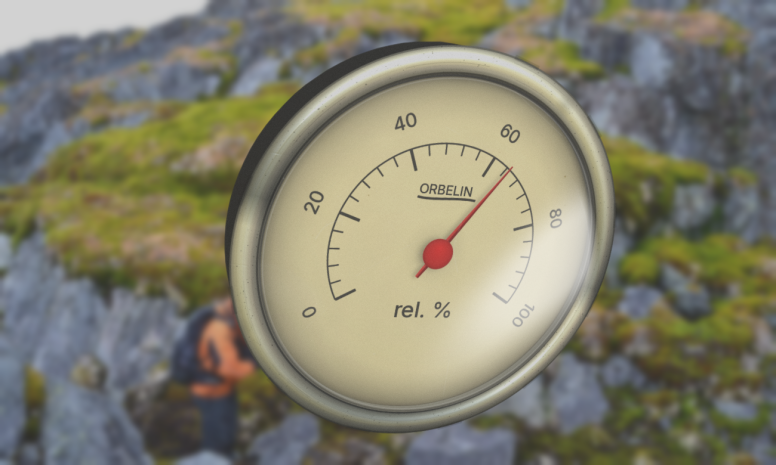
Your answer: 64 %
